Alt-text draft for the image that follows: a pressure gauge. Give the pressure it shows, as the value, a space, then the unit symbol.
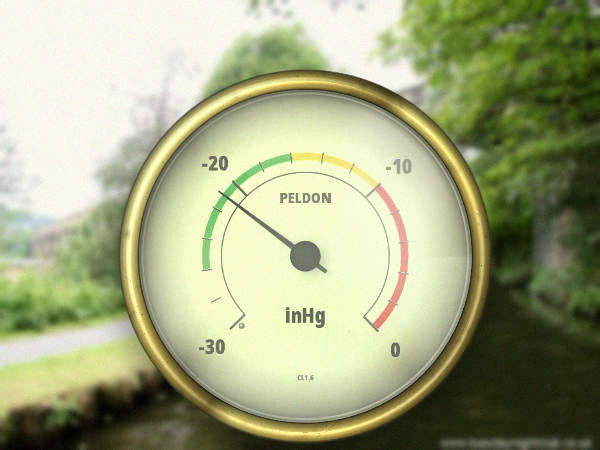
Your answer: -21 inHg
